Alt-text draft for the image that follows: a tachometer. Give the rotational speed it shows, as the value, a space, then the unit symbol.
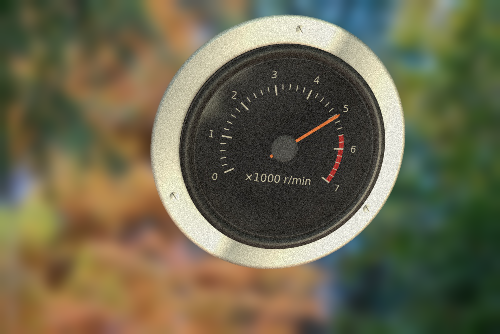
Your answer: 5000 rpm
